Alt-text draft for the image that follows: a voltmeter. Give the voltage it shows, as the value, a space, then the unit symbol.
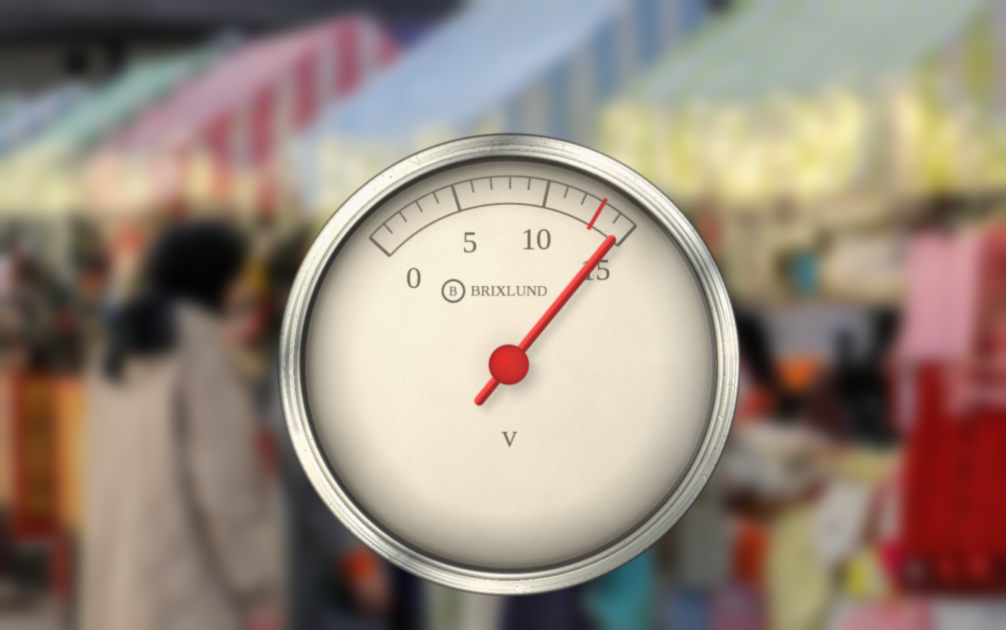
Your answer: 14.5 V
